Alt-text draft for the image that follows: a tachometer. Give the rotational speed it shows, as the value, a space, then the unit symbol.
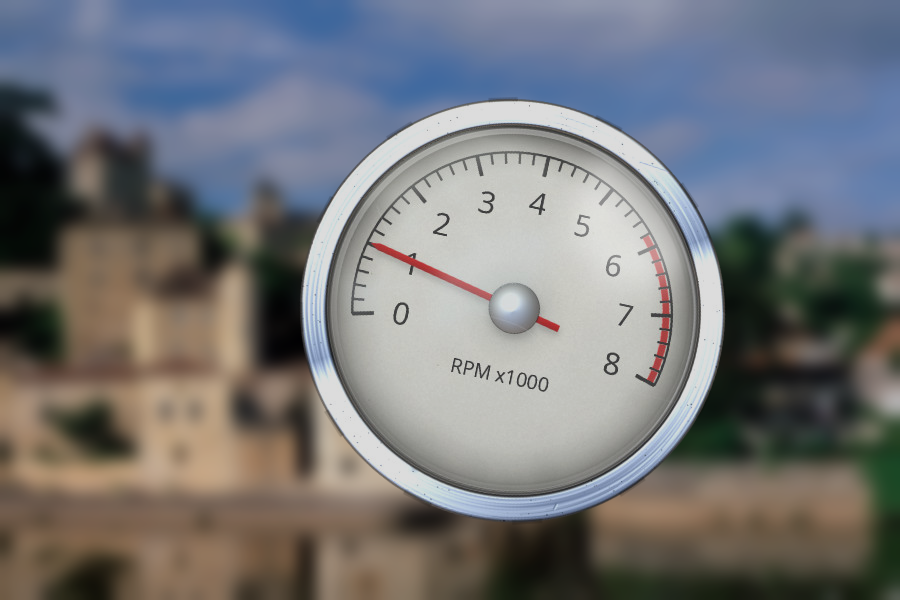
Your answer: 1000 rpm
